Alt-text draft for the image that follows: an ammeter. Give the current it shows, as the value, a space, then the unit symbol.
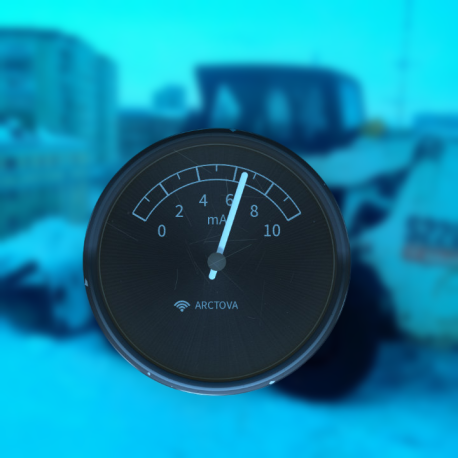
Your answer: 6.5 mA
